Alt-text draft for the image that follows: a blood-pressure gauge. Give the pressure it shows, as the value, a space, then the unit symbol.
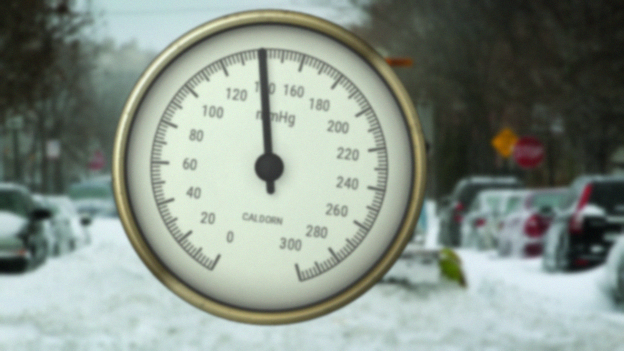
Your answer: 140 mmHg
